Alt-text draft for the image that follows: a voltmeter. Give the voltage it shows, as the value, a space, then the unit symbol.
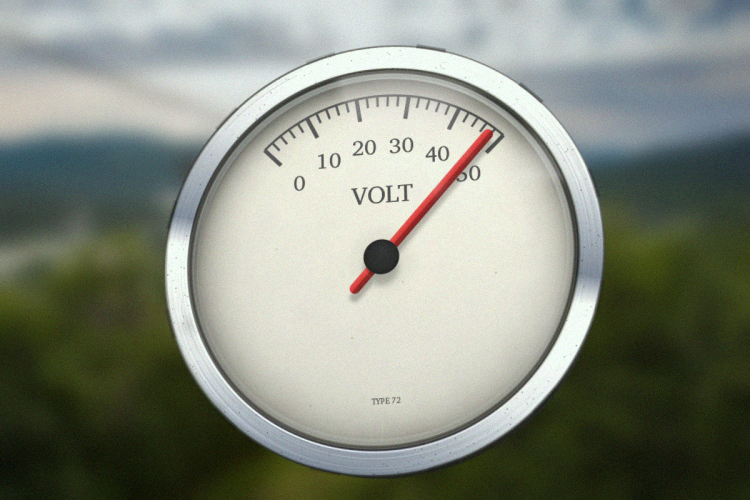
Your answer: 48 V
